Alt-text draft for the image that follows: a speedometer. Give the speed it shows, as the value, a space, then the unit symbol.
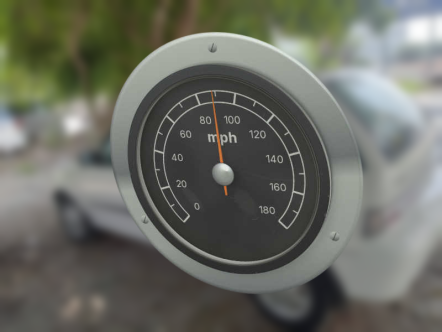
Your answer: 90 mph
